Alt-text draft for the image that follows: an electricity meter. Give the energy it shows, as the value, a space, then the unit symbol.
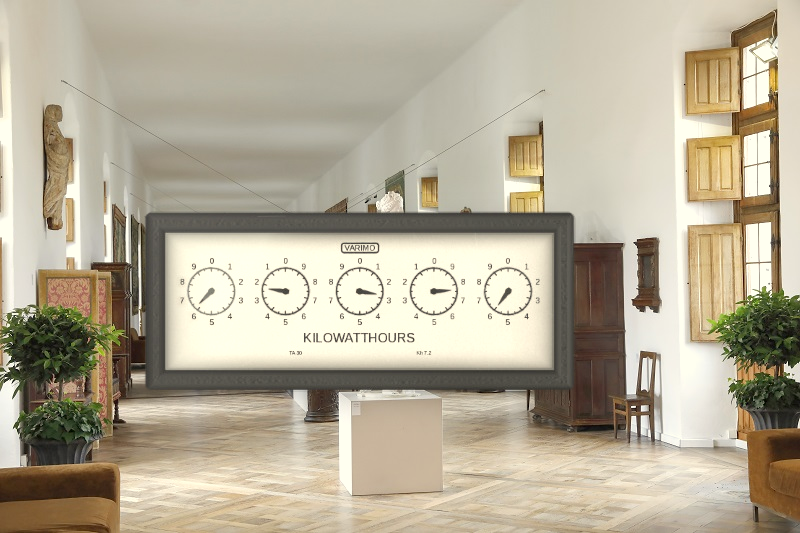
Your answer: 62276 kWh
